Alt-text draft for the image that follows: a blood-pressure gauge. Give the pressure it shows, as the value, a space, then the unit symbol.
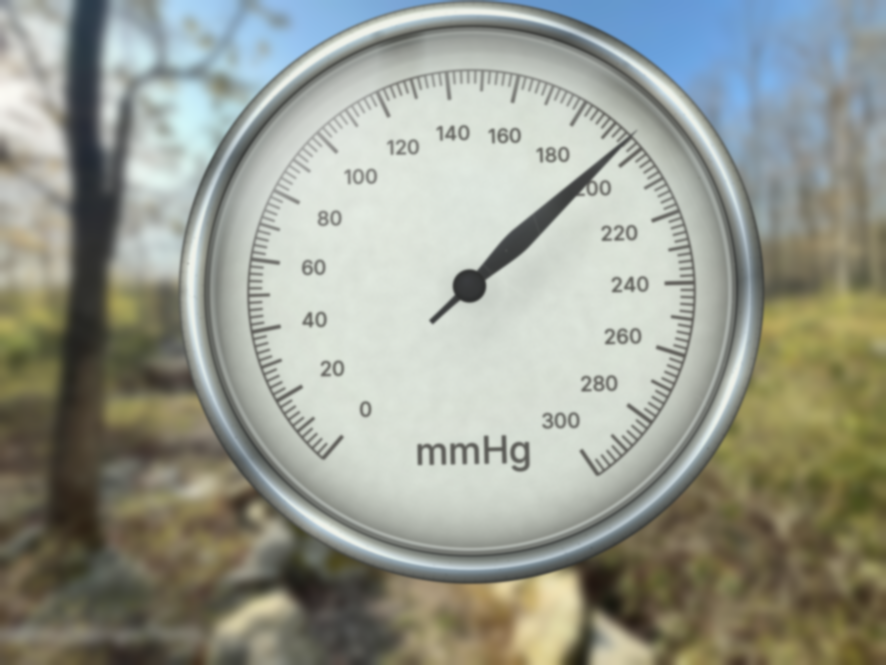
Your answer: 196 mmHg
